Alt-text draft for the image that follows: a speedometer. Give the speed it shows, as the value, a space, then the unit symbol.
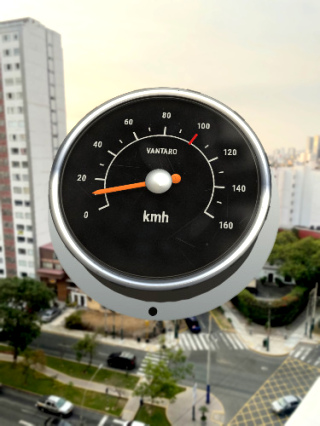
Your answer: 10 km/h
